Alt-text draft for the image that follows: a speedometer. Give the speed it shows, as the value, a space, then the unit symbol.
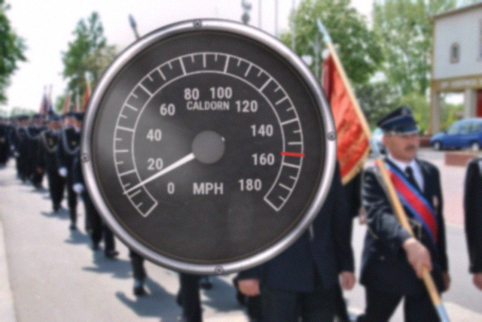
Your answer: 12.5 mph
